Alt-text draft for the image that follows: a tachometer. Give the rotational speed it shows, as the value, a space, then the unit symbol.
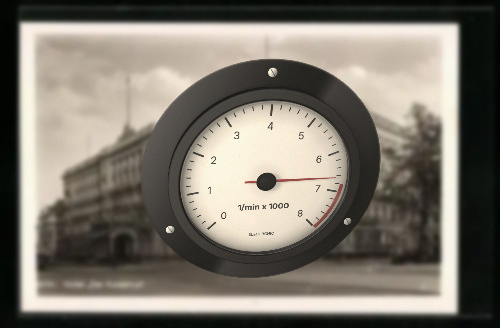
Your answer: 6600 rpm
